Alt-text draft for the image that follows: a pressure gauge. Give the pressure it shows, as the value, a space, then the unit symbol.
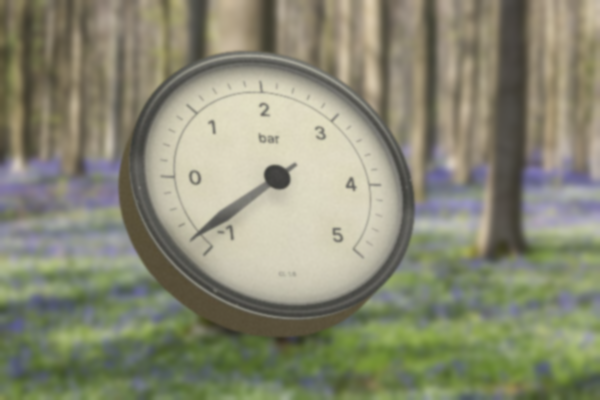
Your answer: -0.8 bar
